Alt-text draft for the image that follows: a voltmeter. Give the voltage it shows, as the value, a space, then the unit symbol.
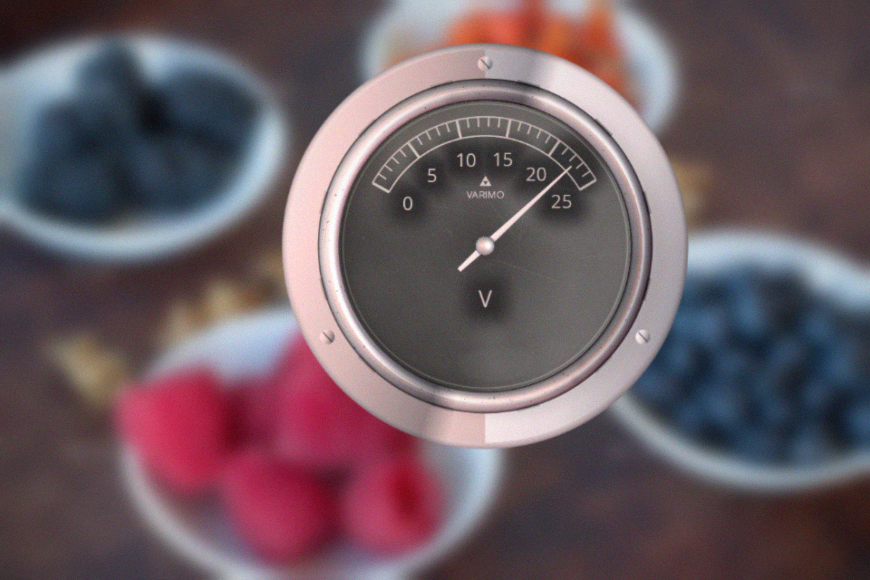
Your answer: 22.5 V
